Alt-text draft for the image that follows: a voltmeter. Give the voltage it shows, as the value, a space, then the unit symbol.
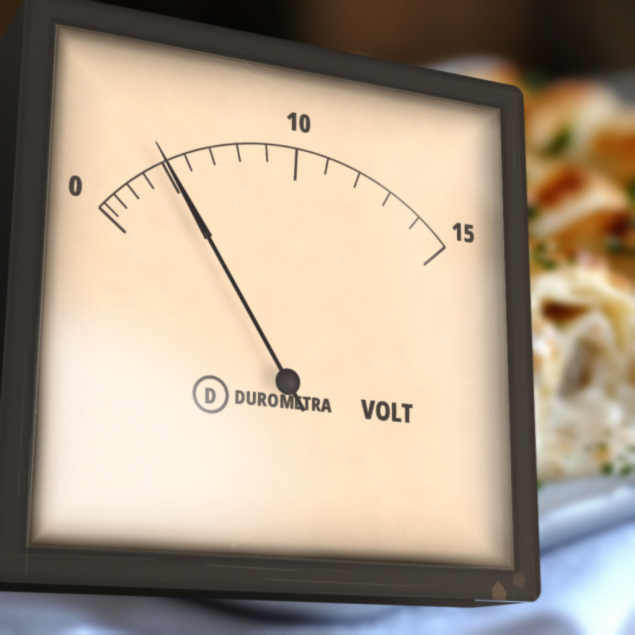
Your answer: 5 V
